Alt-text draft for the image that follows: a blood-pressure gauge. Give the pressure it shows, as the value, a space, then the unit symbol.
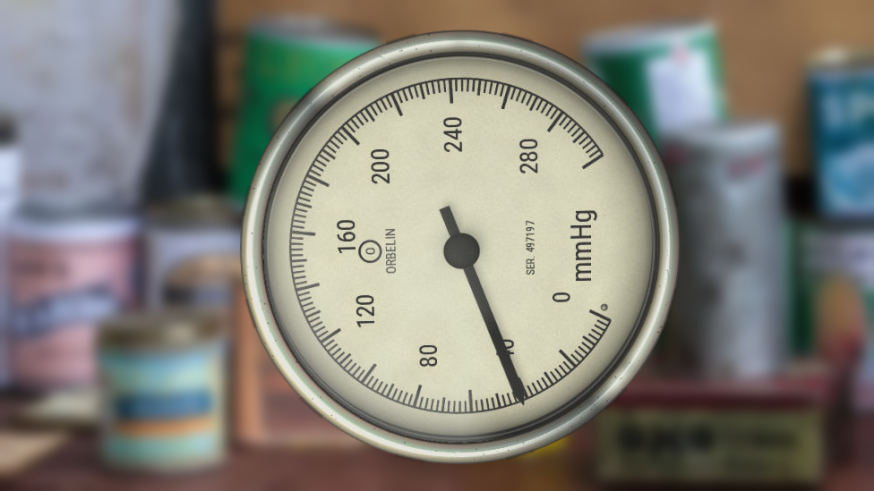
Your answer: 42 mmHg
